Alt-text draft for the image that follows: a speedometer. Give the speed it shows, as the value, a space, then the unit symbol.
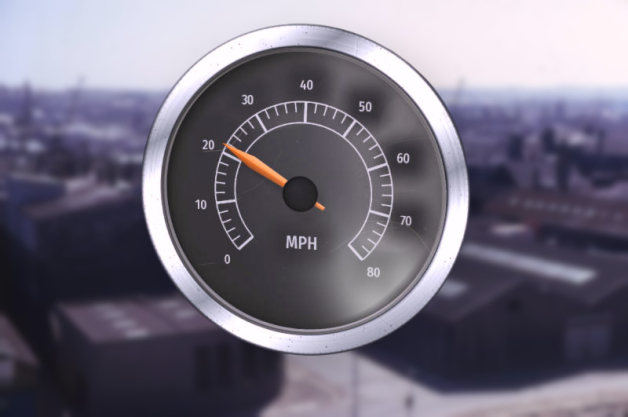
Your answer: 22 mph
